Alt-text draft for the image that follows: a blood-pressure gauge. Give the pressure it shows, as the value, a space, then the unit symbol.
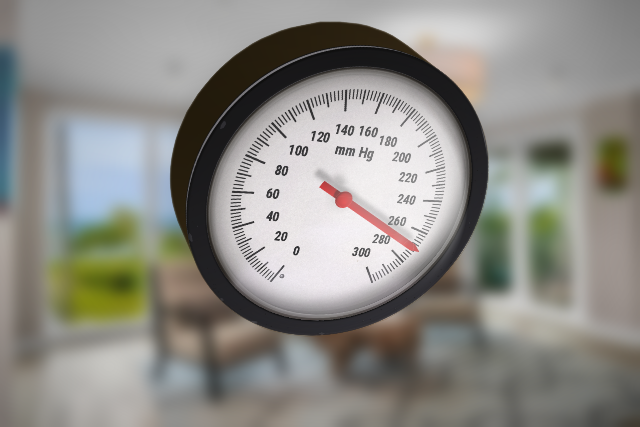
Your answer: 270 mmHg
